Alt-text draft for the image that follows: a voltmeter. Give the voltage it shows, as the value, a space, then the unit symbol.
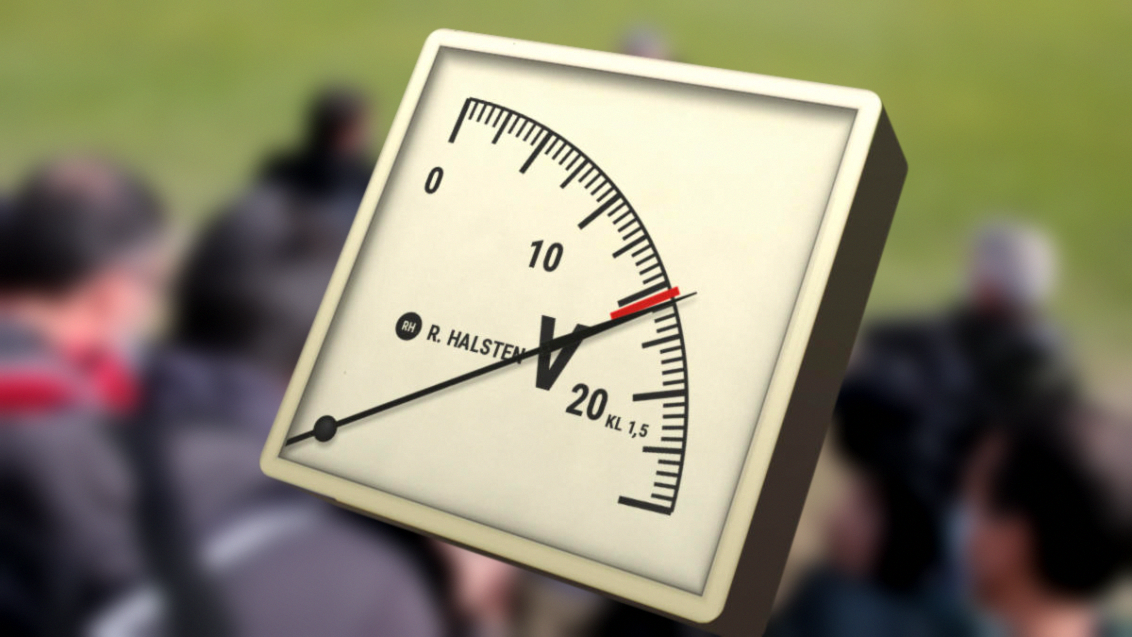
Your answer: 16 V
